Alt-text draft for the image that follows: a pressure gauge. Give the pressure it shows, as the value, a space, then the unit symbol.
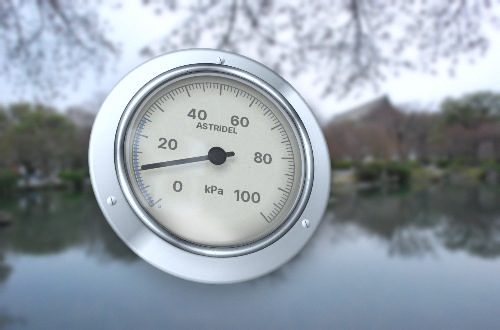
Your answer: 10 kPa
